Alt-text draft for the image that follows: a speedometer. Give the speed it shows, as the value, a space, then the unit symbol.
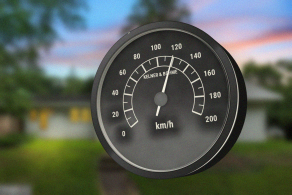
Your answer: 120 km/h
